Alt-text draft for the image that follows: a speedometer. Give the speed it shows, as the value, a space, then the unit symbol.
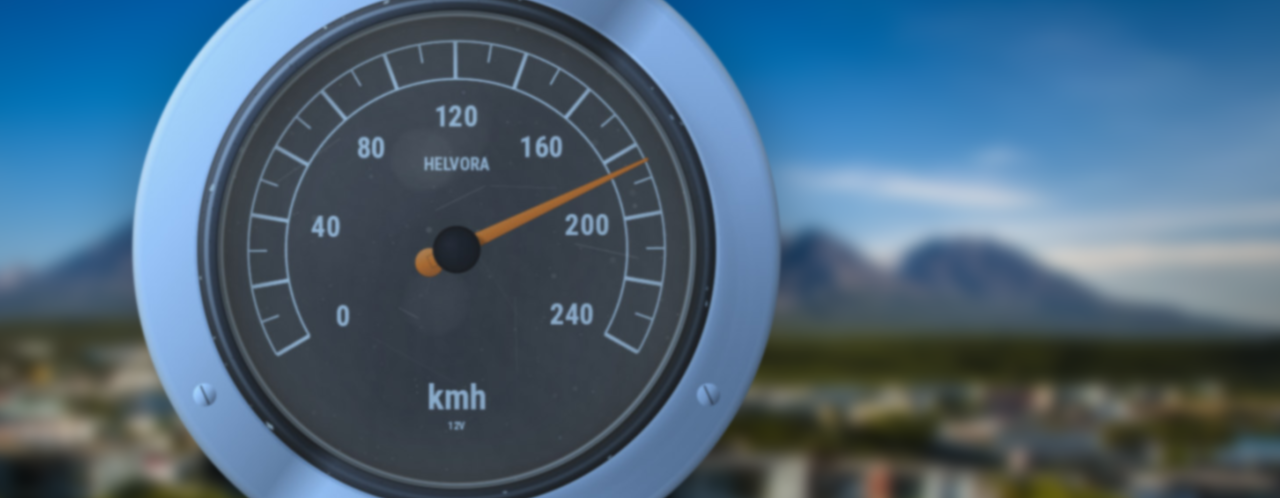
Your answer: 185 km/h
